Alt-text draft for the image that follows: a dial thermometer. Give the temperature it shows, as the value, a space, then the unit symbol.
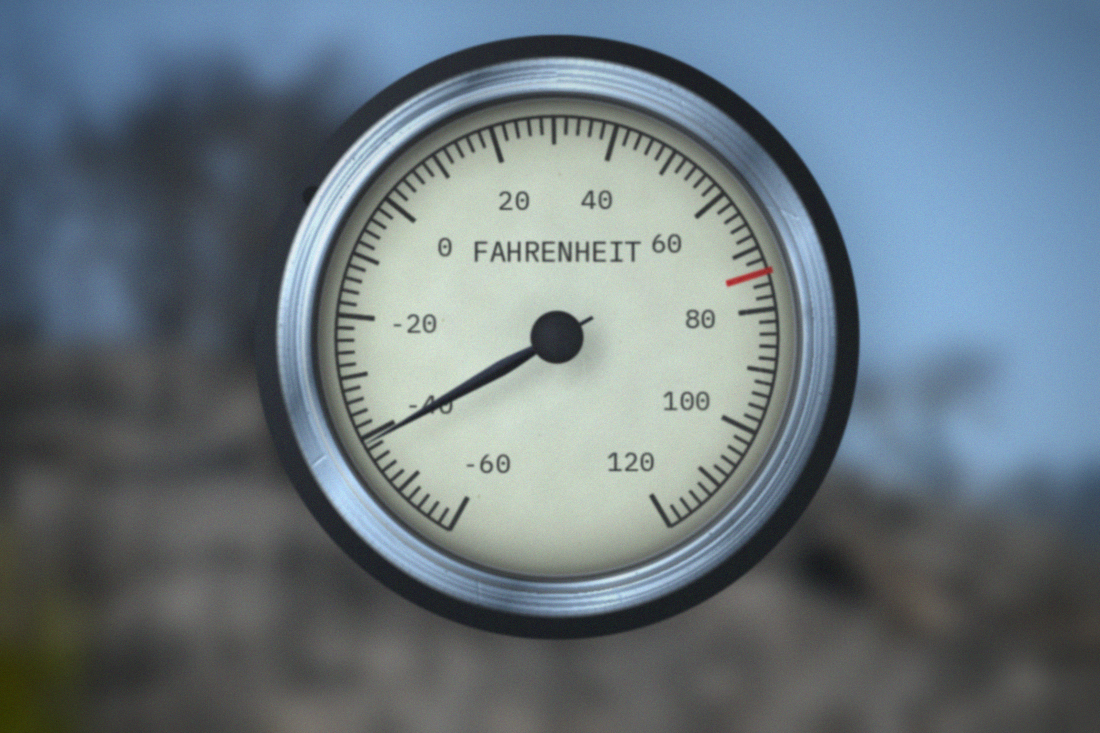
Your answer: -41 °F
